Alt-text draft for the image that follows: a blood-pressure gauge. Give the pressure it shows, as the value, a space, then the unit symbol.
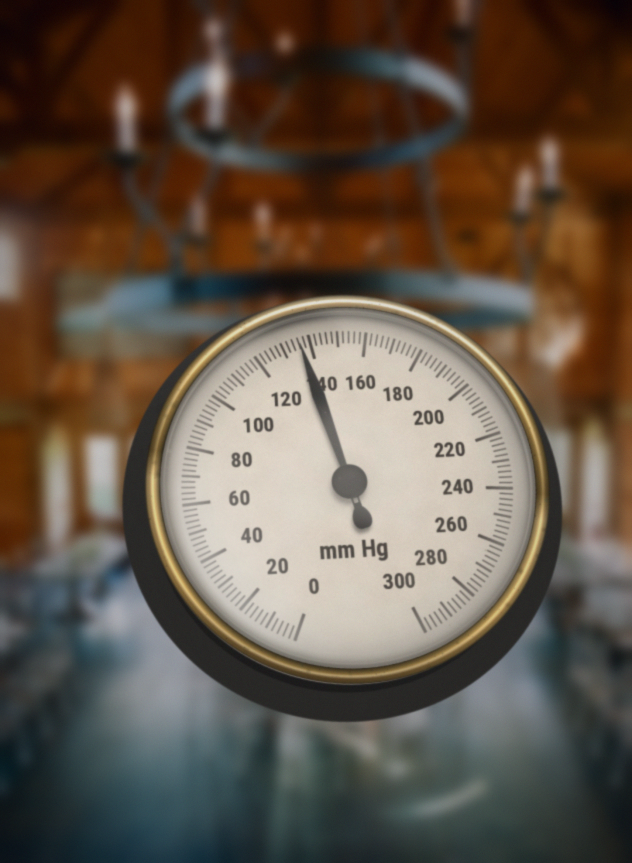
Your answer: 136 mmHg
